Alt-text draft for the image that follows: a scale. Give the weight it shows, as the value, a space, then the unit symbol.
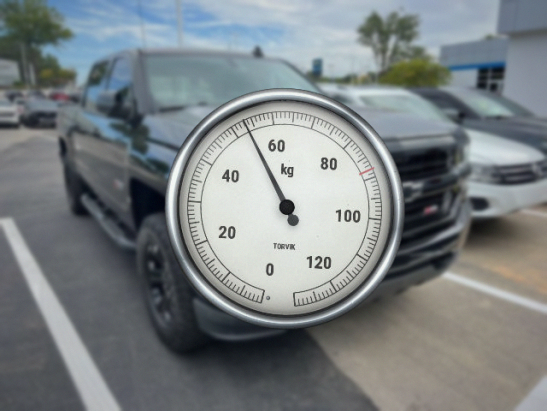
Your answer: 53 kg
